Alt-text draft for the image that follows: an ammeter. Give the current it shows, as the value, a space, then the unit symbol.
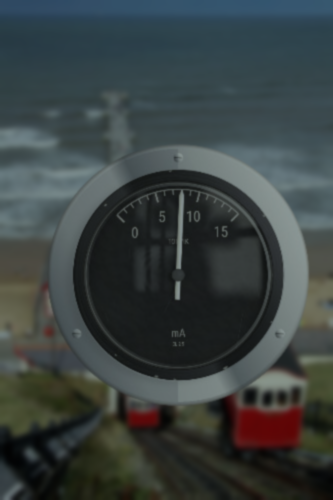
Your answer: 8 mA
